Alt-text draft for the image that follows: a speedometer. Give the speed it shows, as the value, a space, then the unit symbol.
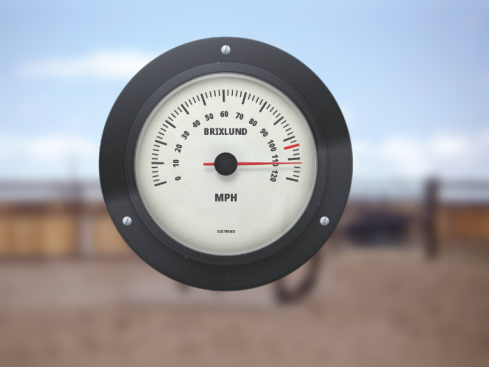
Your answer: 112 mph
